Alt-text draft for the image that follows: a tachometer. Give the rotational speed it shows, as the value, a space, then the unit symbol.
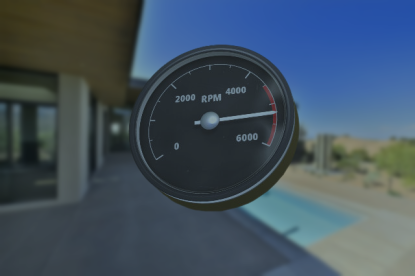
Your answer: 5250 rpm
